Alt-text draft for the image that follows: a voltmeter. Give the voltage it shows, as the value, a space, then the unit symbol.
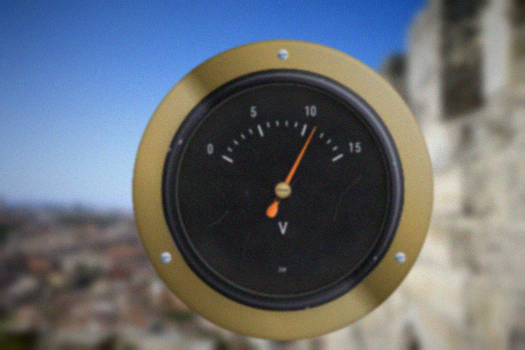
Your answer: 11 V
